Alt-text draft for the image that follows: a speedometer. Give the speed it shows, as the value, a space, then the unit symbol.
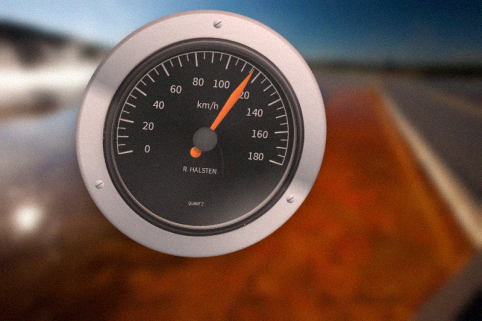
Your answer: 115 km/h
